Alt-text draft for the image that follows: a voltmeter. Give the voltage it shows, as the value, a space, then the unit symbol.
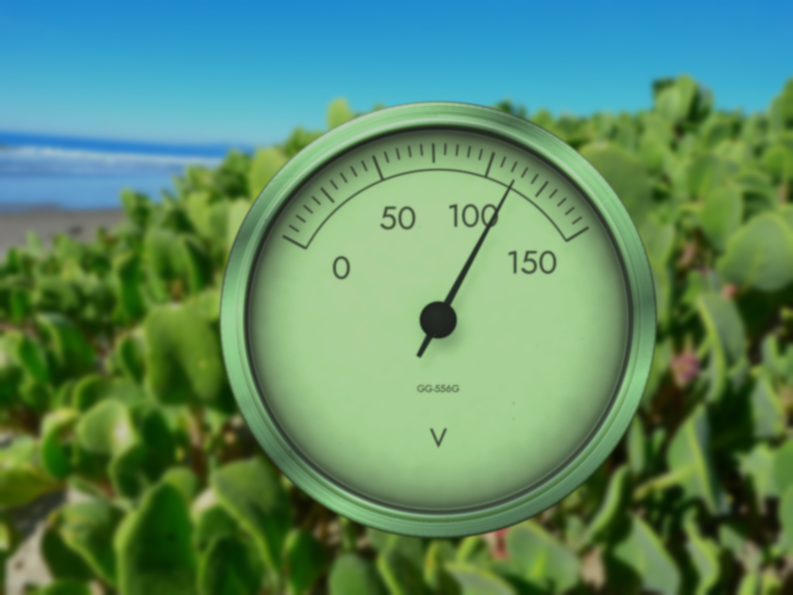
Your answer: 112.5 V
